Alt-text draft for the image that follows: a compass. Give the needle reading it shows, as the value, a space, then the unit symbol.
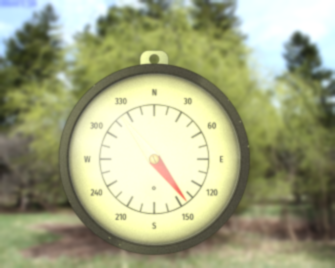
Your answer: 142.5 °
